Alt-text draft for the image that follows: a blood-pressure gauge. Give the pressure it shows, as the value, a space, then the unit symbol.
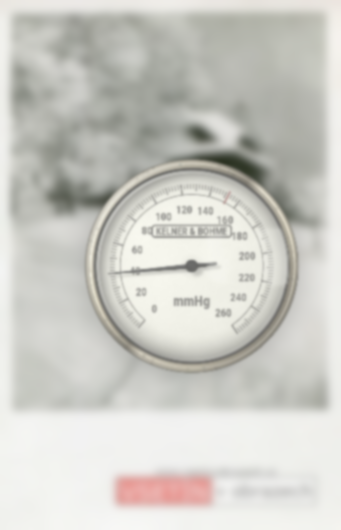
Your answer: 40 mmHg
